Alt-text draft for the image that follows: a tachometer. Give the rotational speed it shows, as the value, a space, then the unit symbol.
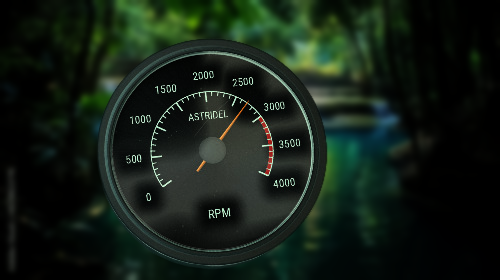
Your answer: 2700 rpm
